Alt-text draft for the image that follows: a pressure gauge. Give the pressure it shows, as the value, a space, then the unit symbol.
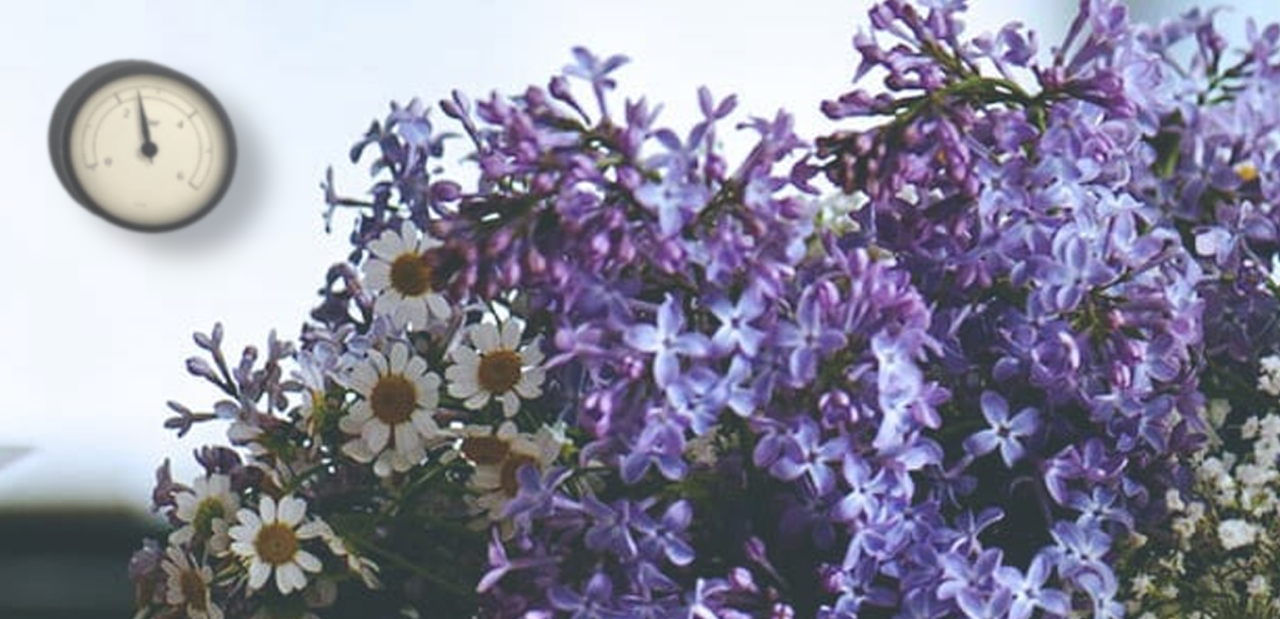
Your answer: 2.5 bar
